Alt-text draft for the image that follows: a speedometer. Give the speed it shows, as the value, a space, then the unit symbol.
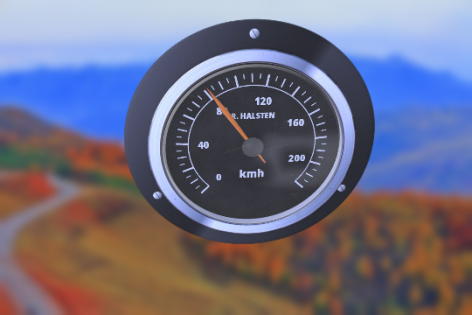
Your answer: 82.5 km/h
